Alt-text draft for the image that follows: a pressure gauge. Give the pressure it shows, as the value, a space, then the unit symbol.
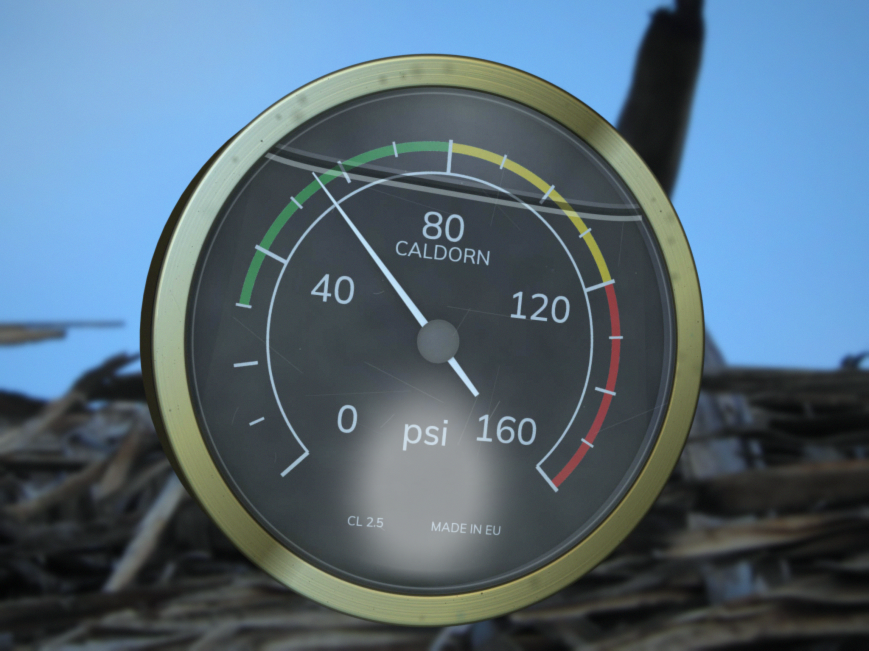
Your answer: 55 psi
